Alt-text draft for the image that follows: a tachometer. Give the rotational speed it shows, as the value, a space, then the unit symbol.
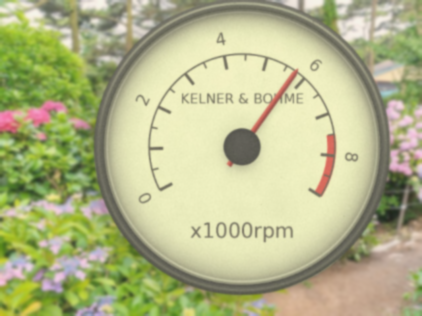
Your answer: 5750 rpm
